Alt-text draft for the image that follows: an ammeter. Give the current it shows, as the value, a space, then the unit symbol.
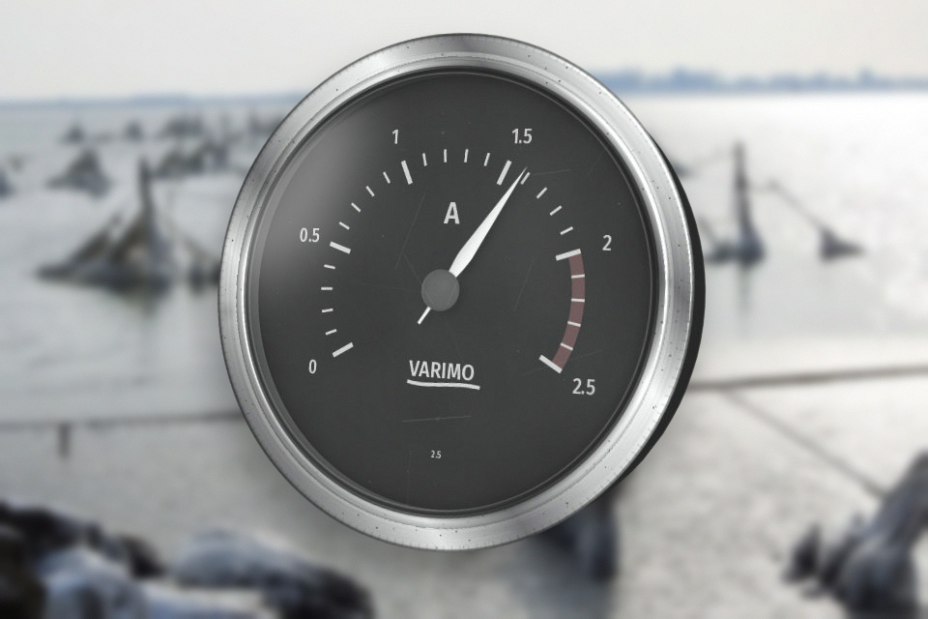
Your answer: 1.6 A
